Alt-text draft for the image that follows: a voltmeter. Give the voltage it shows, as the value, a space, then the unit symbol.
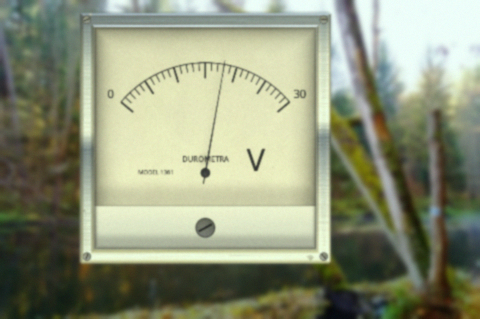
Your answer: 18 V
